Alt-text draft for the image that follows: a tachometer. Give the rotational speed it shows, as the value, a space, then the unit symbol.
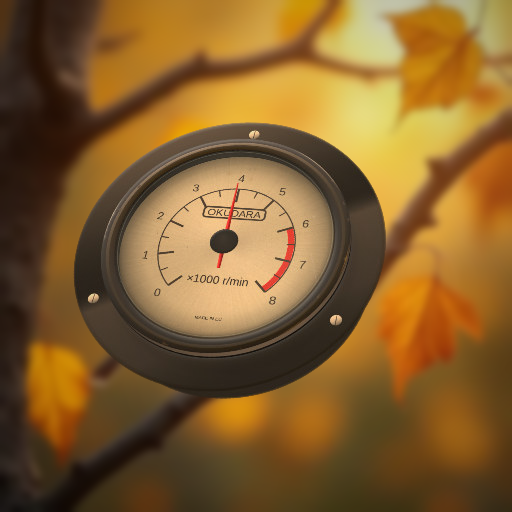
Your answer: 4000 rpm
